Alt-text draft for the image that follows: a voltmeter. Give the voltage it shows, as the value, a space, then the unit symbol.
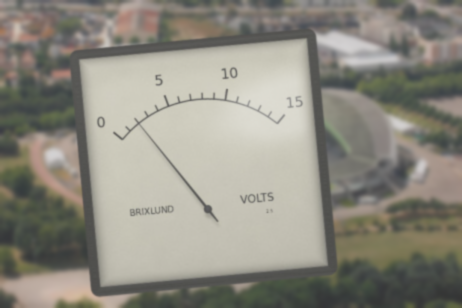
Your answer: 2 V
